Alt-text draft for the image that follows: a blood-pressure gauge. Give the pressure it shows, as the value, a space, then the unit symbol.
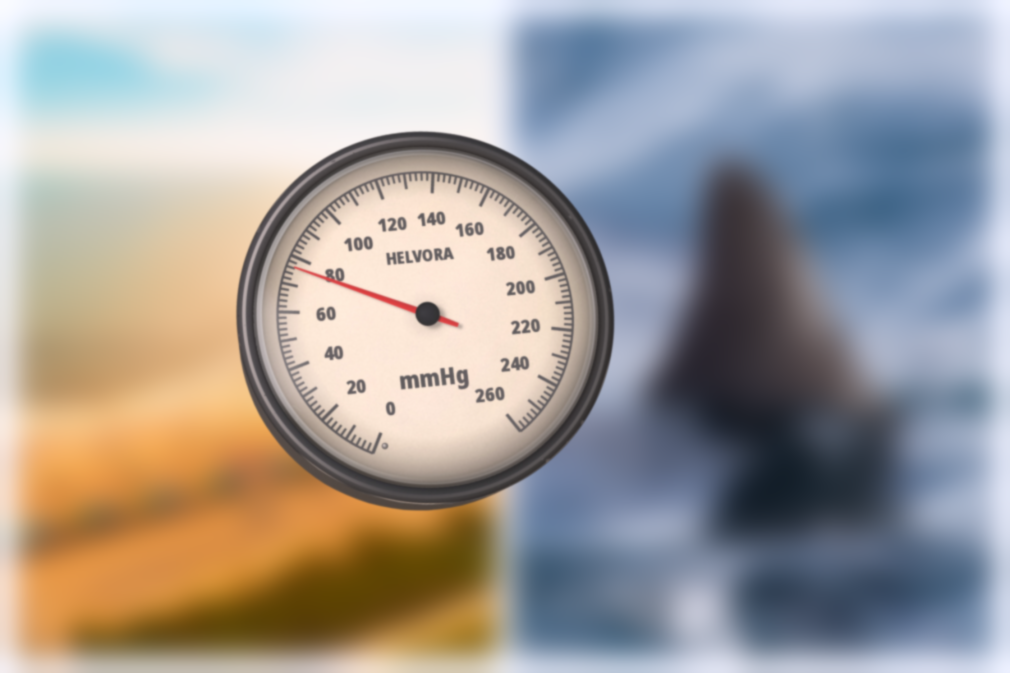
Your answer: 76 mmHg
